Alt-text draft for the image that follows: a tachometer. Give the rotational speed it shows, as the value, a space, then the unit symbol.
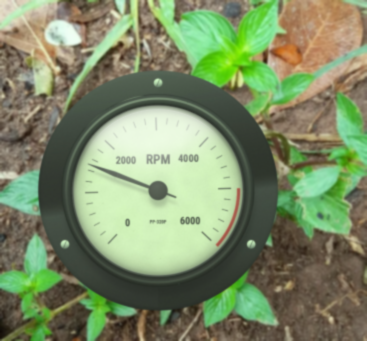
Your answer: 1500 rpm
